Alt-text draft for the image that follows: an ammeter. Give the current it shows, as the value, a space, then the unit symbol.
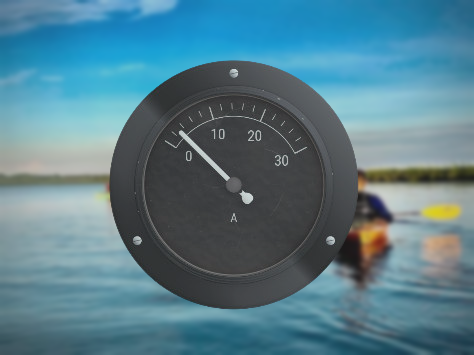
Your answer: 3 A
